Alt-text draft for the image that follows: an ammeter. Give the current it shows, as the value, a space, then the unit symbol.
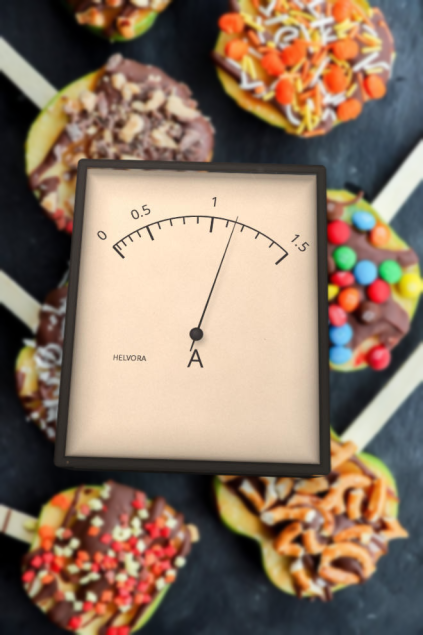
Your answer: 1.15 A
